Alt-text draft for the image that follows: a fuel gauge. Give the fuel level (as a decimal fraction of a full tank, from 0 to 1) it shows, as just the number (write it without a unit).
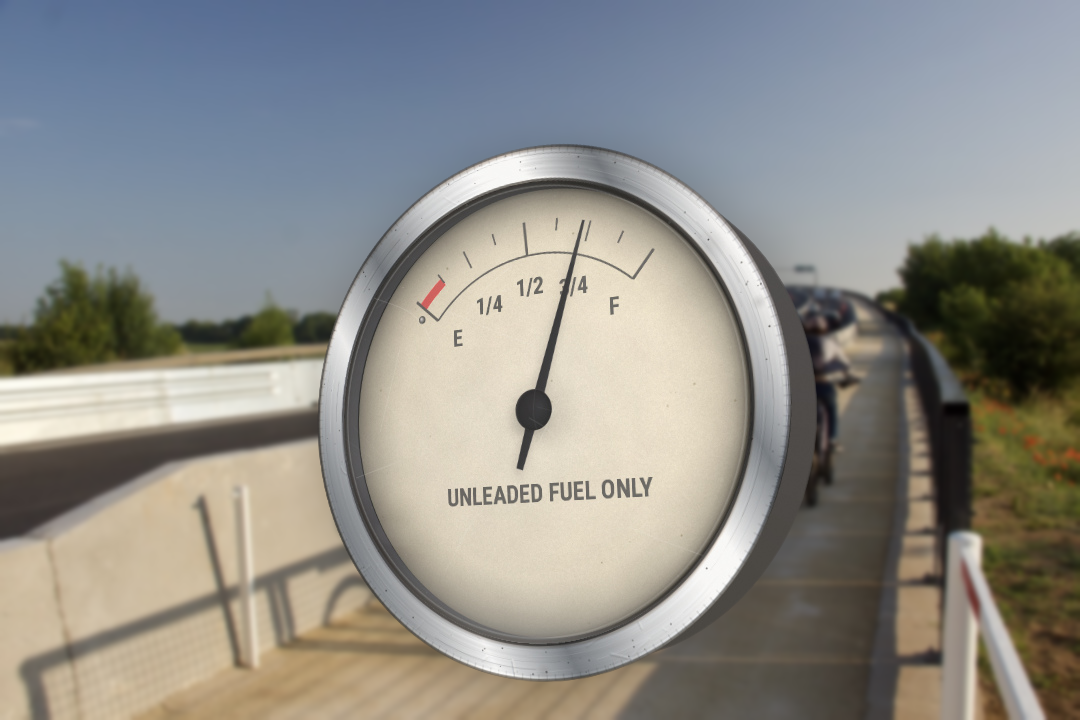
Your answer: 0.75
